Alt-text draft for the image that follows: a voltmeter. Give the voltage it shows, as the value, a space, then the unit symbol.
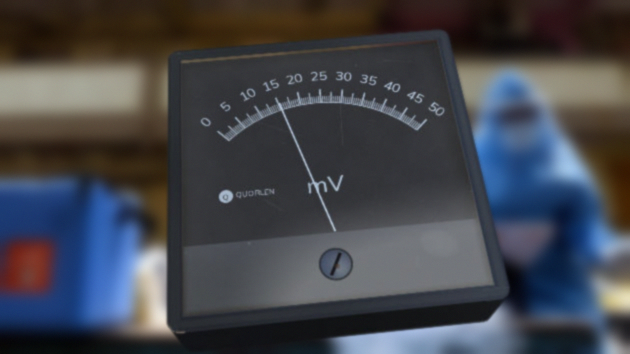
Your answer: 15 mV
